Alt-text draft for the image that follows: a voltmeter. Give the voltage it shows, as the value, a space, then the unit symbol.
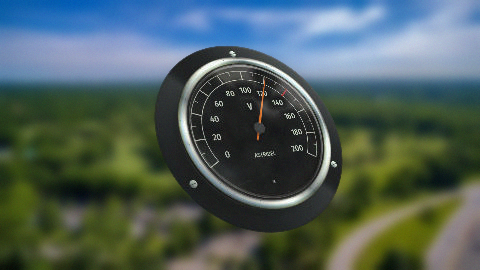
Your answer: 120 V
